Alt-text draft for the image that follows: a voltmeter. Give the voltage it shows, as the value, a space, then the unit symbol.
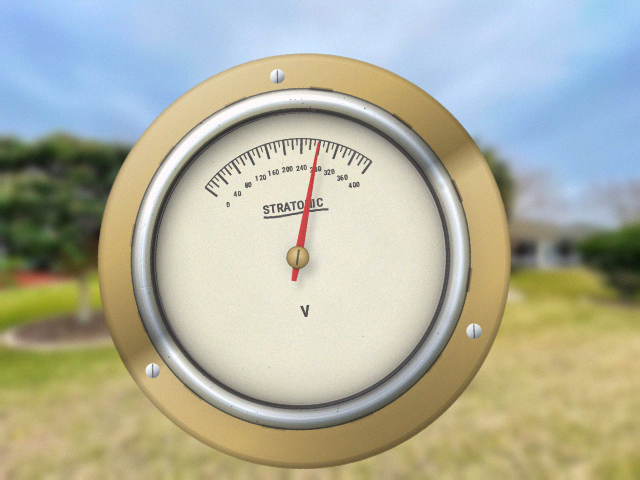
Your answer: 280 V
